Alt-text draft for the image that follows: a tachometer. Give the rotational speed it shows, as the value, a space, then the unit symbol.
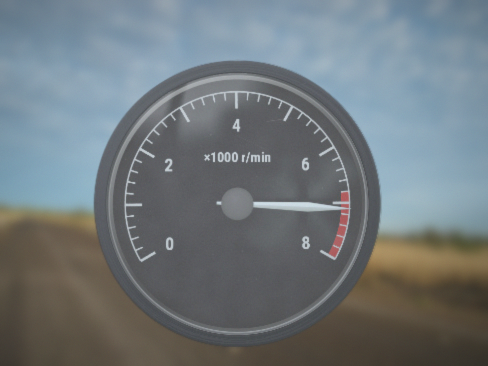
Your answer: 7100 rpm
